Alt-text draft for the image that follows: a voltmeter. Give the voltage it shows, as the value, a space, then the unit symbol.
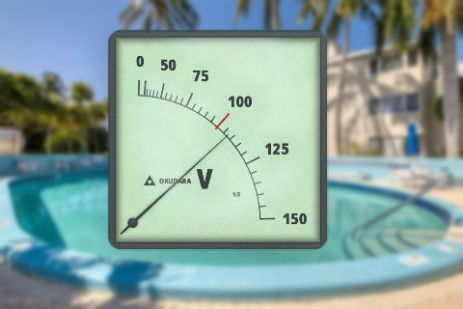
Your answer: 107.5 V
